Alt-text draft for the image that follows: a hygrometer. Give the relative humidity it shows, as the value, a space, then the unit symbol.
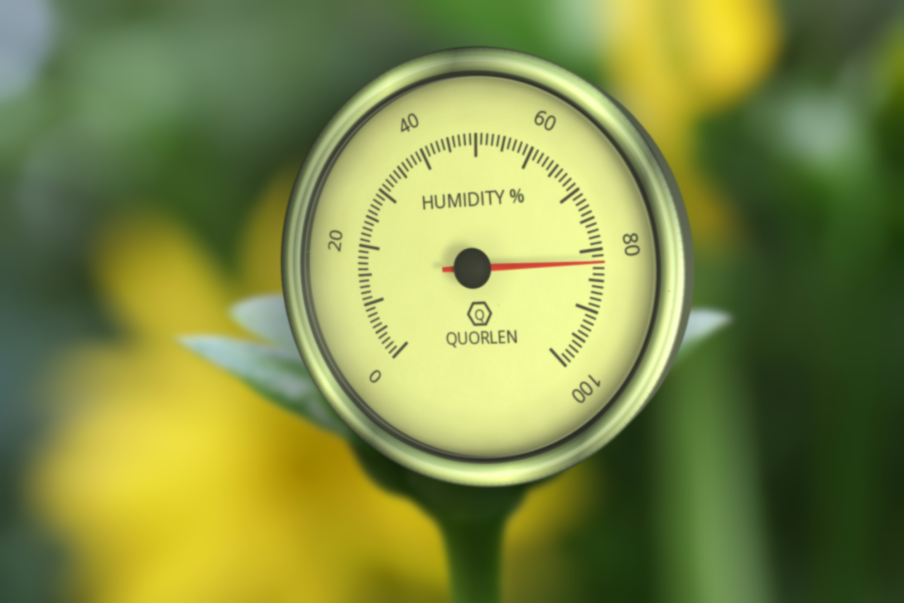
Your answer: 82 %
